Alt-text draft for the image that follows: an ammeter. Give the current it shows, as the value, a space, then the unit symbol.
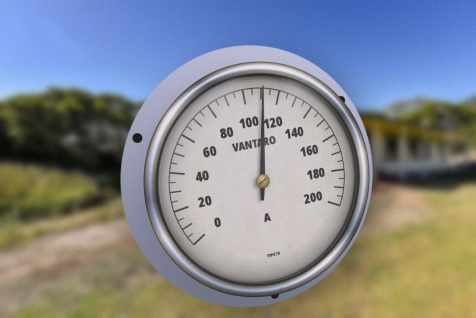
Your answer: 110 A
